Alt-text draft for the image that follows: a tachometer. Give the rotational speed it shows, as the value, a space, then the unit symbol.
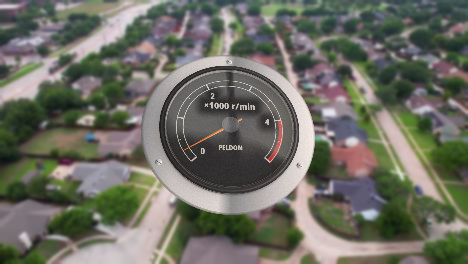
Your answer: 250 rpm
